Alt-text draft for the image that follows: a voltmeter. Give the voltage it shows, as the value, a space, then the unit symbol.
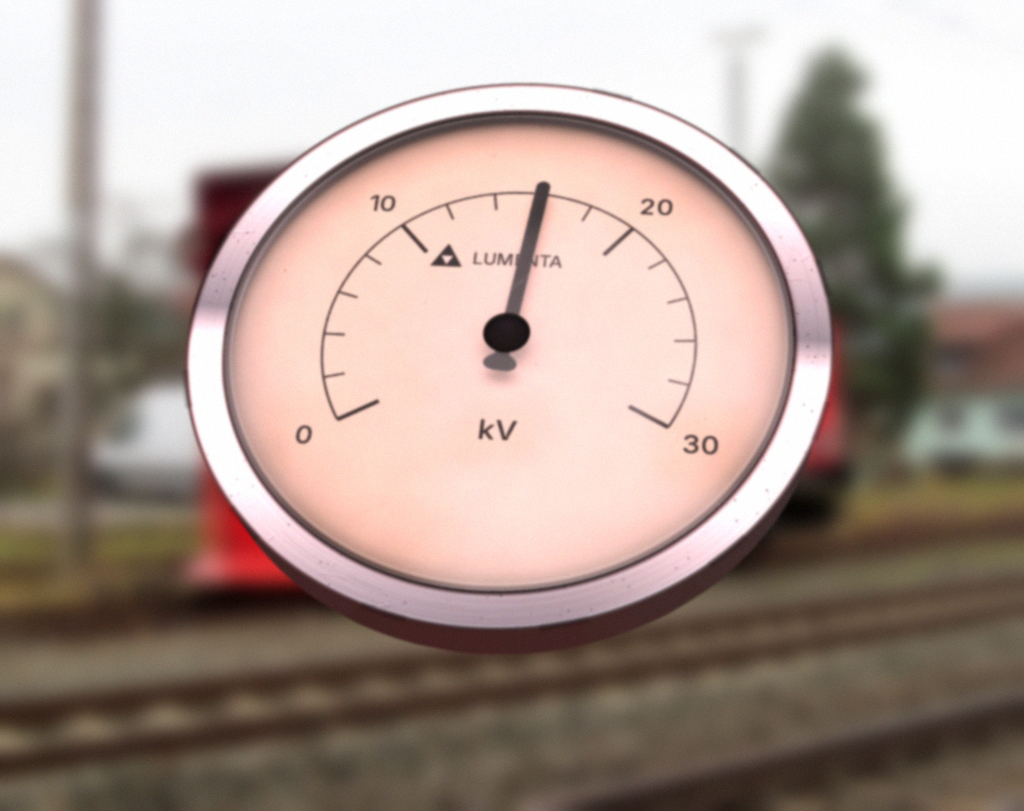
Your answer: 16 kV
